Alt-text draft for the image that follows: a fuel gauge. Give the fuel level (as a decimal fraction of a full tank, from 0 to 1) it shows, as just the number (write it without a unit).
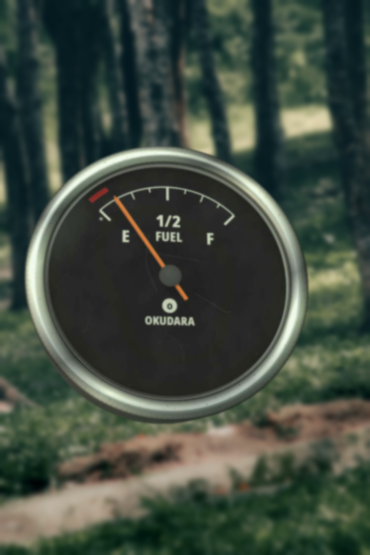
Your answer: 0.125
